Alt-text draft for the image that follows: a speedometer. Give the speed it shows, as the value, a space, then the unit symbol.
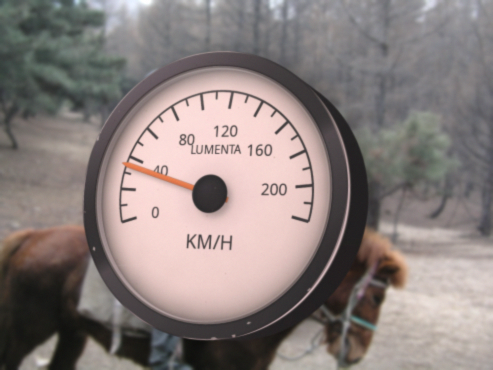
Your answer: 35 km/h
